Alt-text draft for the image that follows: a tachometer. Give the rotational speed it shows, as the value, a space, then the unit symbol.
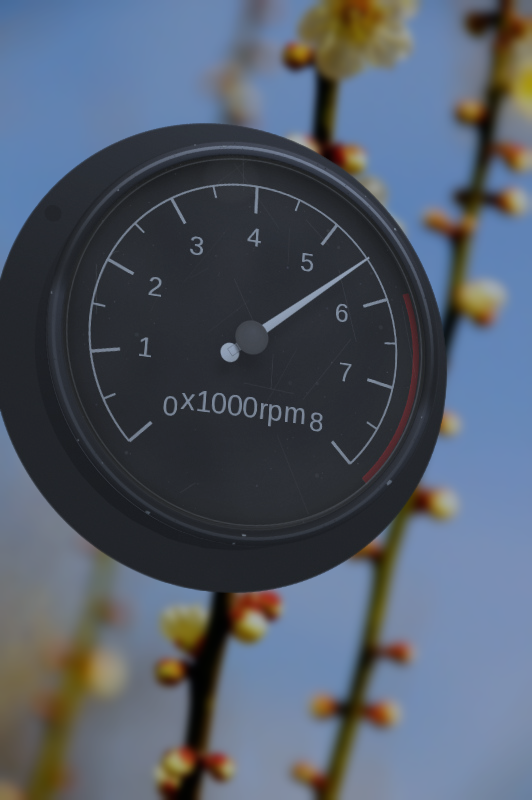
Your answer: 5500 rpm
